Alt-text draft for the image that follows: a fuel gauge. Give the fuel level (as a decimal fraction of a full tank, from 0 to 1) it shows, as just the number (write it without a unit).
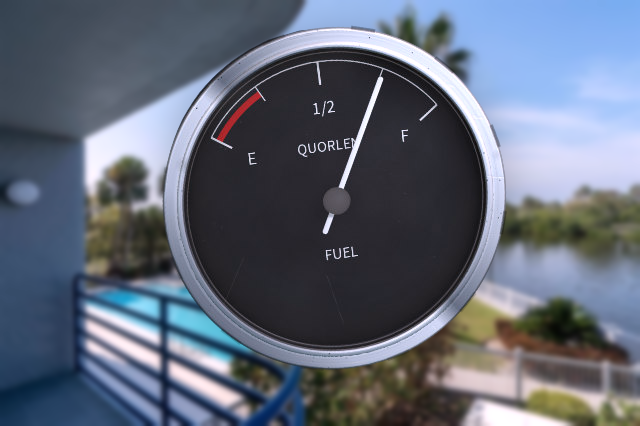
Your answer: 0.75
